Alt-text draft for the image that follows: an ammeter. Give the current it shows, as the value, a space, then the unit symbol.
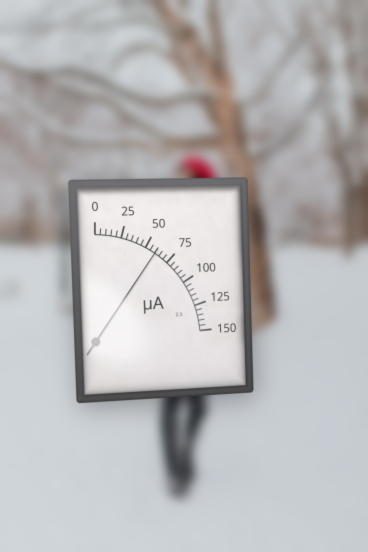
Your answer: 60 µA
